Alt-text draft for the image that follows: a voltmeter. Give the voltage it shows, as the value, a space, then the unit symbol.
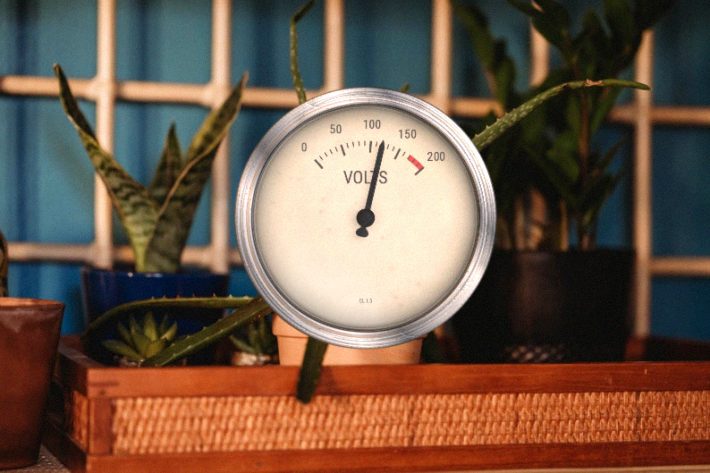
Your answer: 120 V
